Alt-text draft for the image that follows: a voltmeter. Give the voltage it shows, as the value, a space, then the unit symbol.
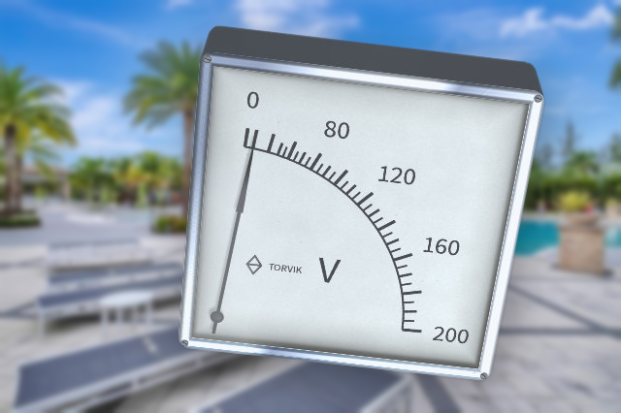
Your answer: 20 V
